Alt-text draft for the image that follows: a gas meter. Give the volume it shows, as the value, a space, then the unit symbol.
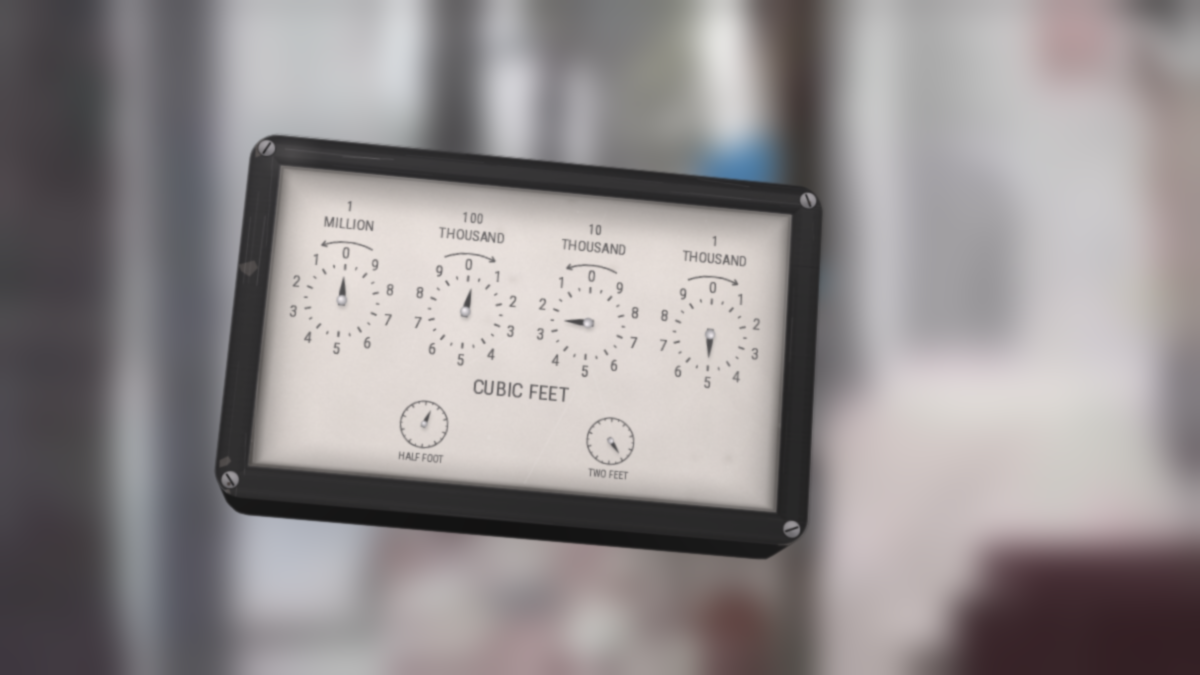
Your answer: 2500 ft³
